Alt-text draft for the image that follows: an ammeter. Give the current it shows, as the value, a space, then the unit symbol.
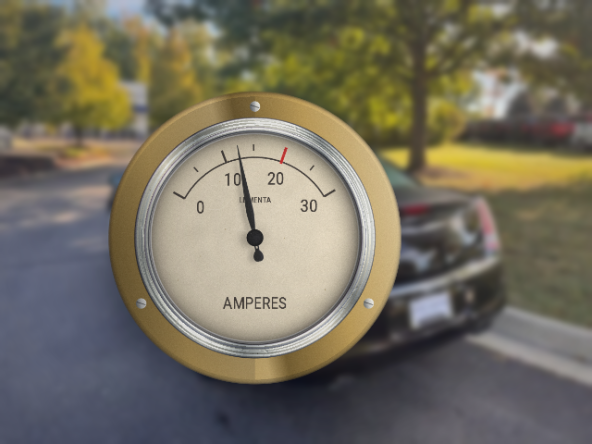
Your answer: 12.5 A
